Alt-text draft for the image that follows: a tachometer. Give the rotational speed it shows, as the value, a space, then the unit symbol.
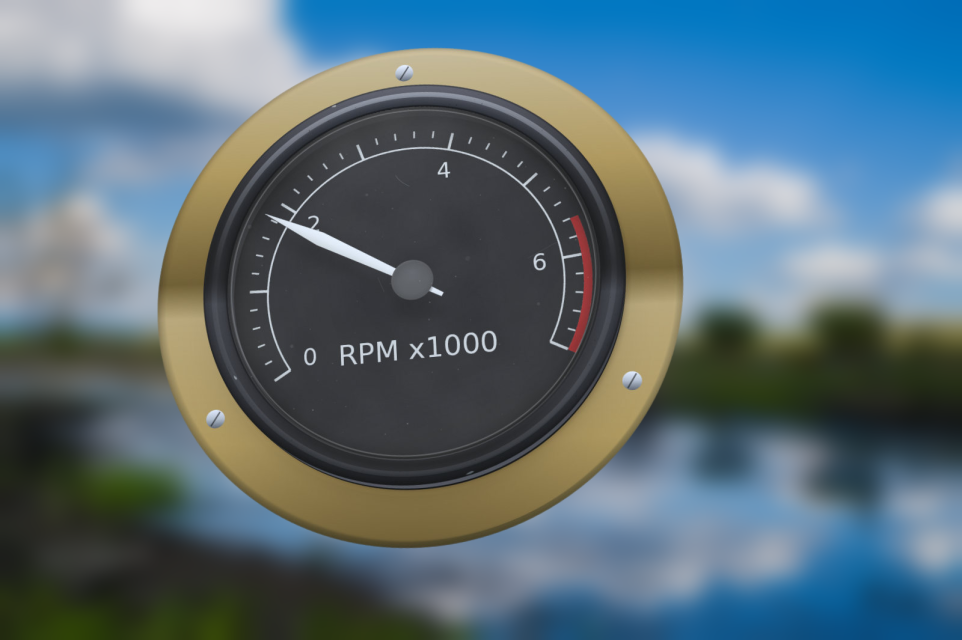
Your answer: 1800 rpm
